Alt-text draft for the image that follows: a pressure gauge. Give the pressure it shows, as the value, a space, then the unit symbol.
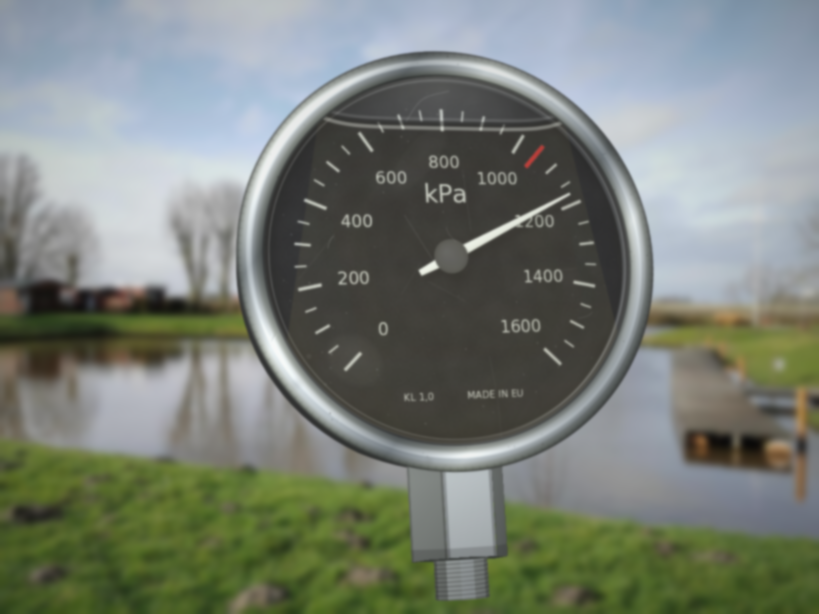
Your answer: 1175 kPa
